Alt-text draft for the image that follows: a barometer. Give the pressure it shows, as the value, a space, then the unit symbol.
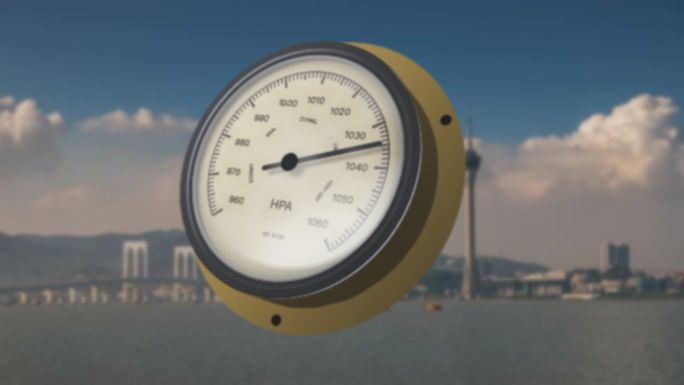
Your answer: 1035 hPa
